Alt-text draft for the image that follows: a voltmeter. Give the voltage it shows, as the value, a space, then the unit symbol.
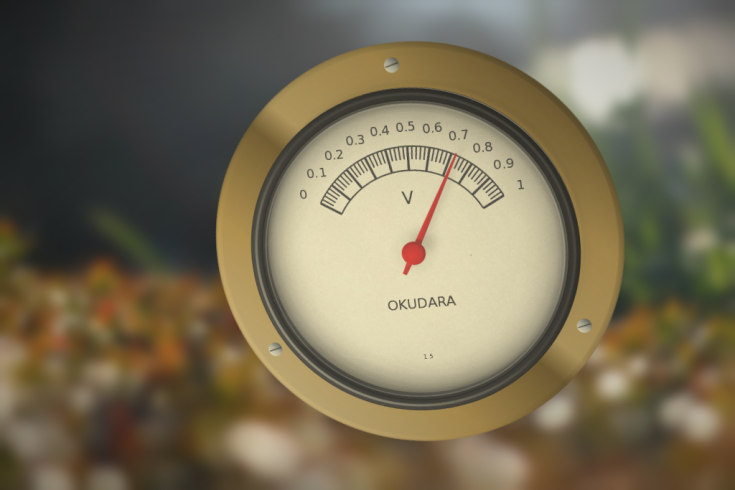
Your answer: 0.72 V
